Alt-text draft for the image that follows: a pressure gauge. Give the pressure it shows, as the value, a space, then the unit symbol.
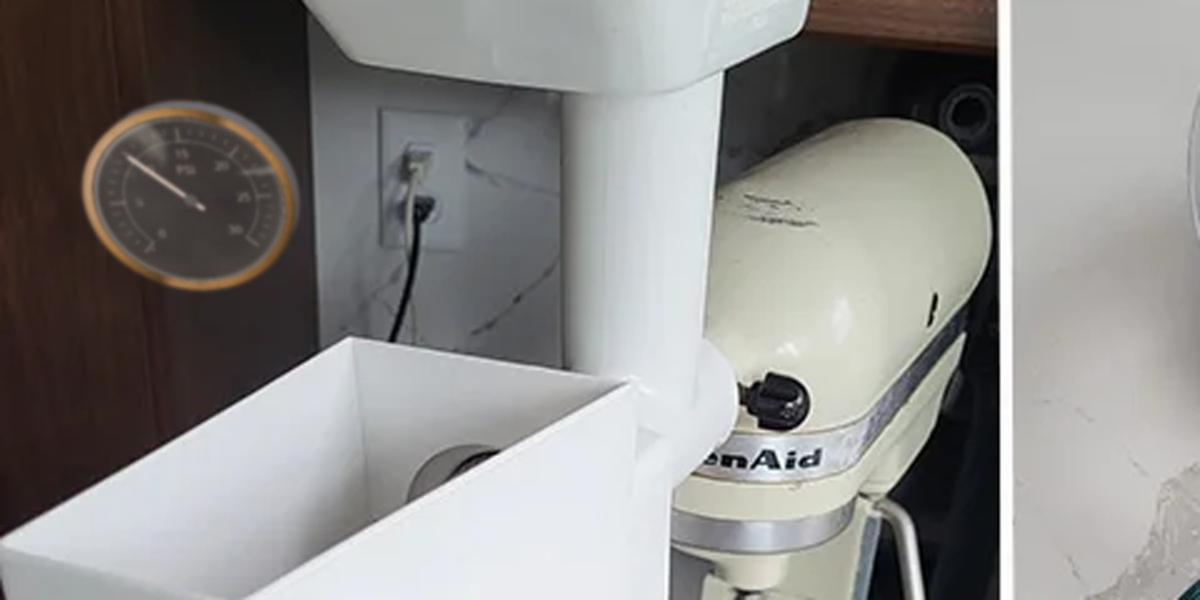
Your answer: 10 psi
